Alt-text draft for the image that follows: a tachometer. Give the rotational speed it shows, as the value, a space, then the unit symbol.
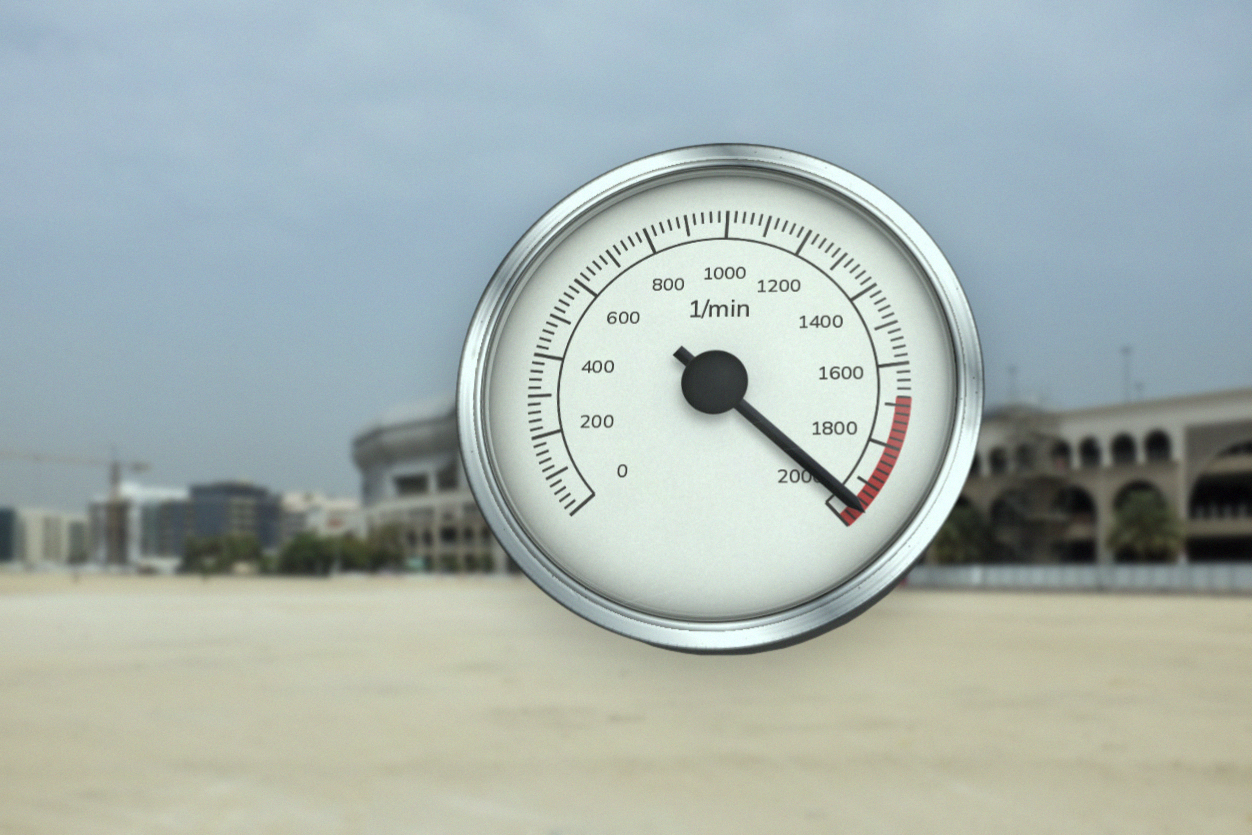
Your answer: 1960 rpm
